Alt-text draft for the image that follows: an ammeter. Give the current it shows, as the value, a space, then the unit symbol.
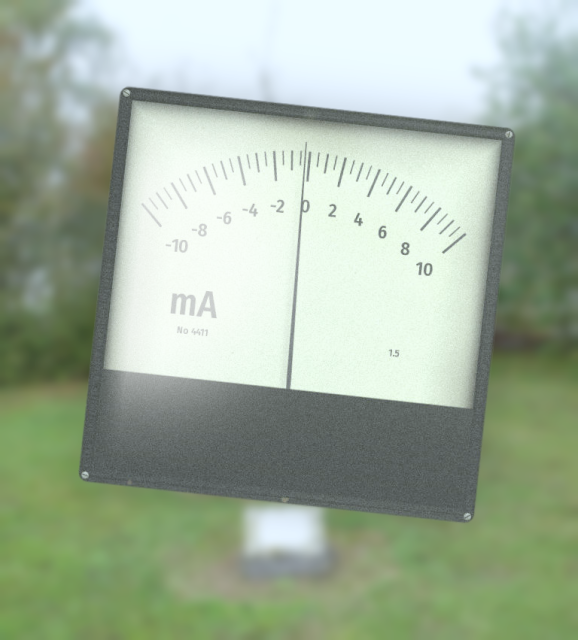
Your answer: -0.25 mA
